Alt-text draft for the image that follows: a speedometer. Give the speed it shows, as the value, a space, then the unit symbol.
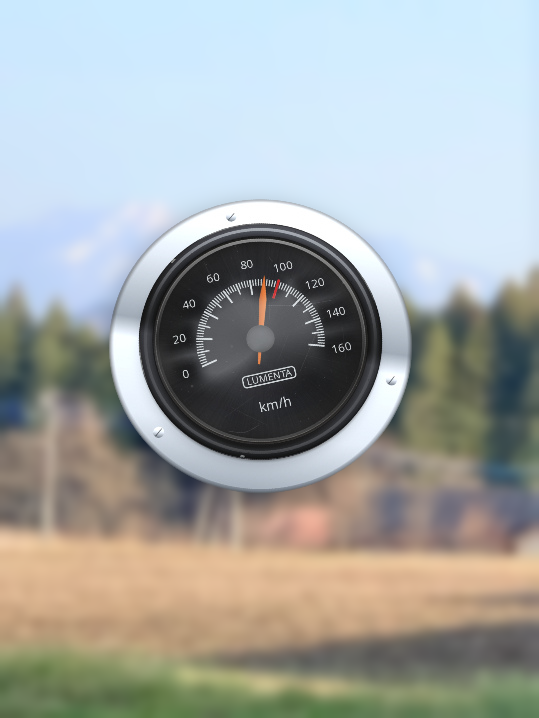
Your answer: 90 km/h
